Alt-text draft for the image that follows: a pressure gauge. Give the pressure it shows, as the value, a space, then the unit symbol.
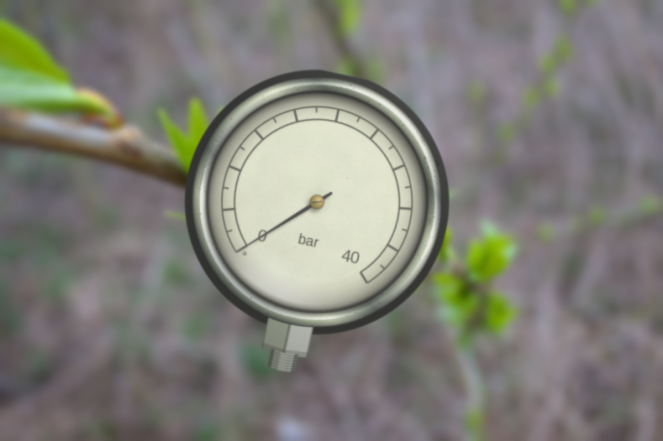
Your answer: 0 bar
